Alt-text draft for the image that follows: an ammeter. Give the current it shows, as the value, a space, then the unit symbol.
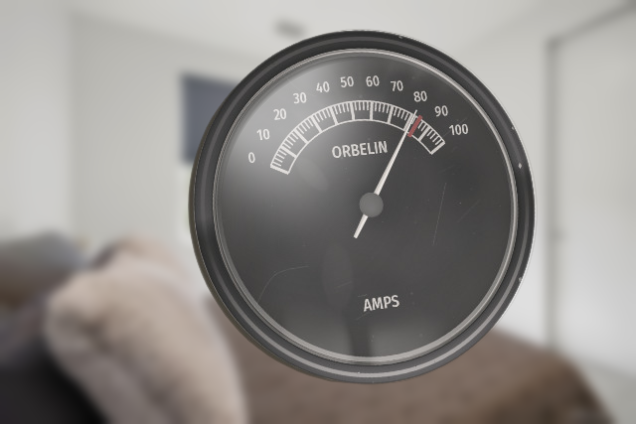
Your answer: 80 A
